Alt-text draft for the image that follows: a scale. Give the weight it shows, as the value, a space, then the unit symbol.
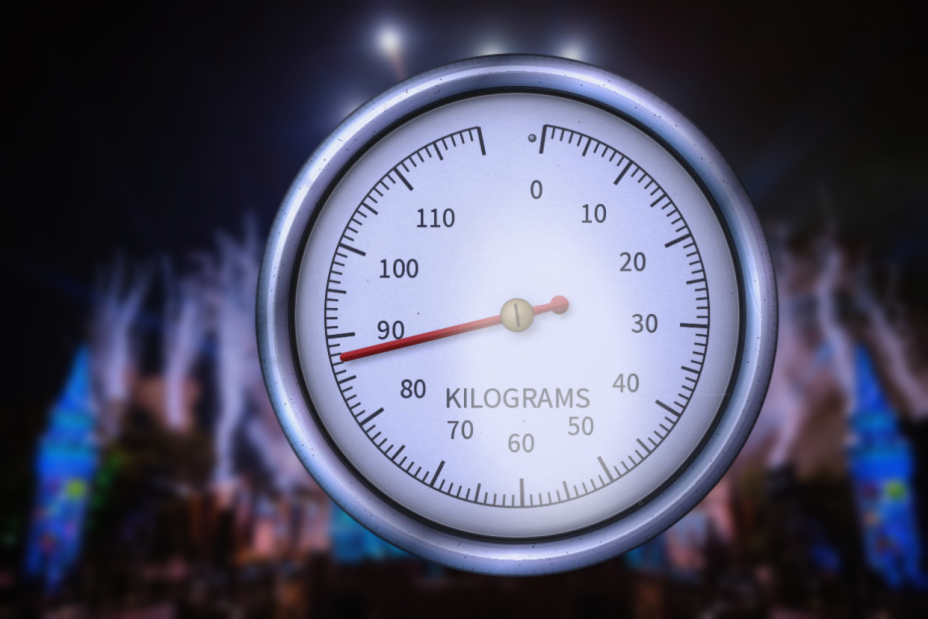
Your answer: 87.5 kg
